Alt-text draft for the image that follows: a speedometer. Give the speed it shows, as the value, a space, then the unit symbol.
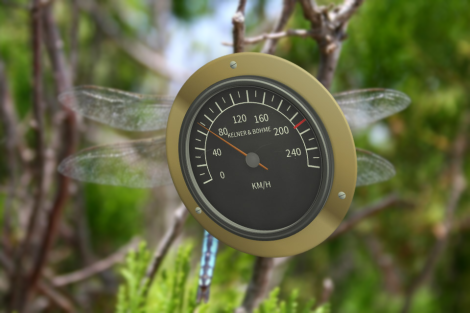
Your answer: 70 km/h
